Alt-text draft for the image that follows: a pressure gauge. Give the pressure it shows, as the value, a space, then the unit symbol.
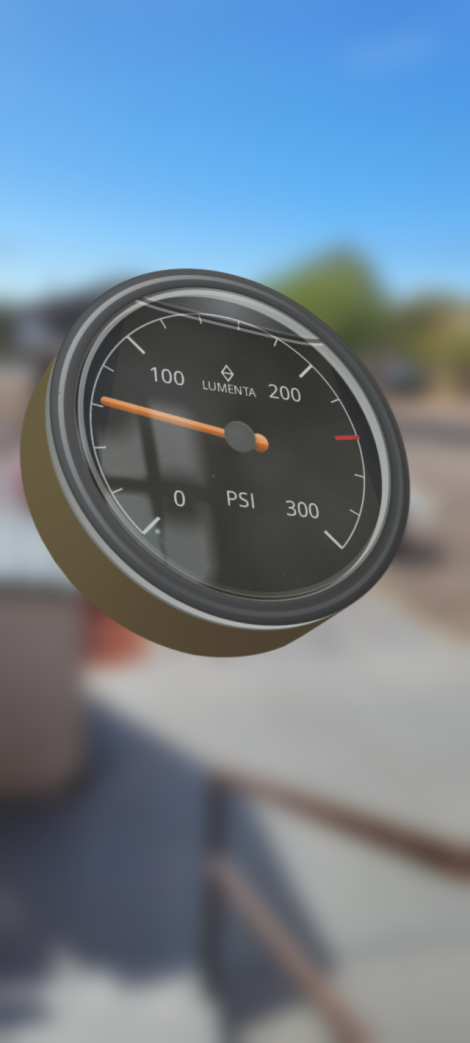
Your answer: 60 psi
